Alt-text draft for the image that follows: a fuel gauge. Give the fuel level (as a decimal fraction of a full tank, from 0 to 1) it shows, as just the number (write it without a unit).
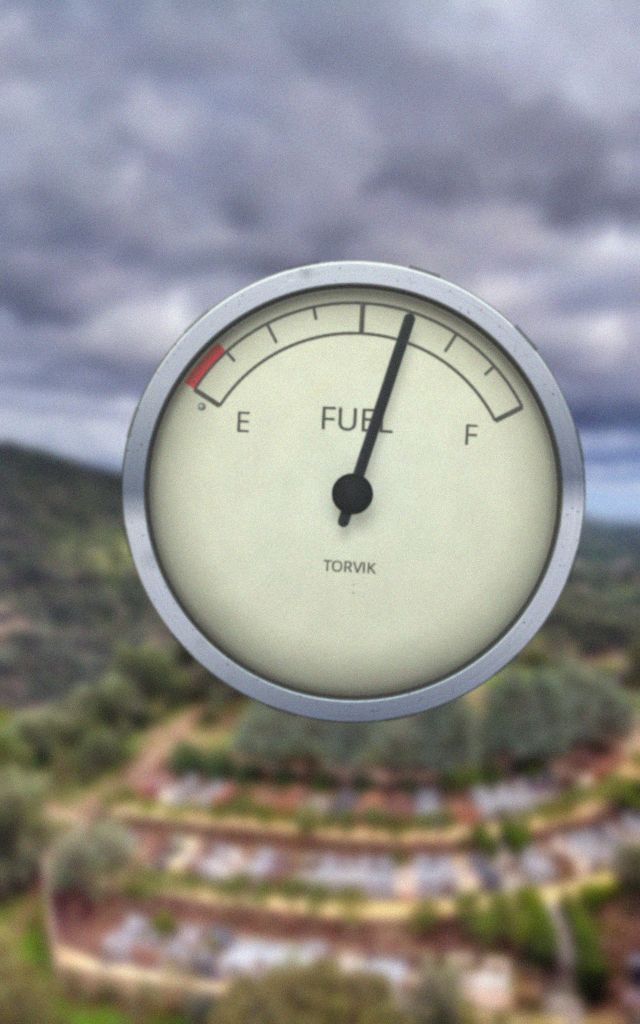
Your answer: 0.625
